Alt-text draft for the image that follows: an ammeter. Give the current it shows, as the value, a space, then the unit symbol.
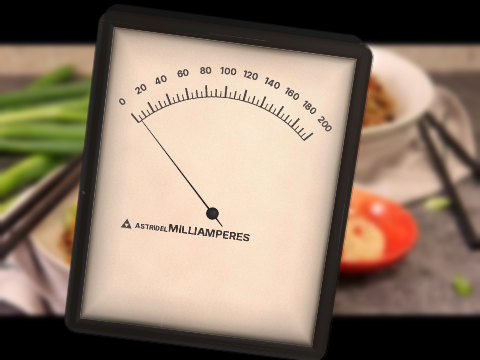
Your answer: 5 mA
